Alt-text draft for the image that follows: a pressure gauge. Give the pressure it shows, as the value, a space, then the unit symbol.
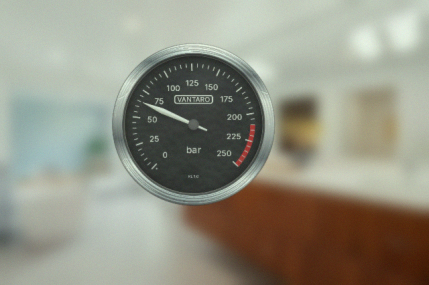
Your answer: 65 bar
